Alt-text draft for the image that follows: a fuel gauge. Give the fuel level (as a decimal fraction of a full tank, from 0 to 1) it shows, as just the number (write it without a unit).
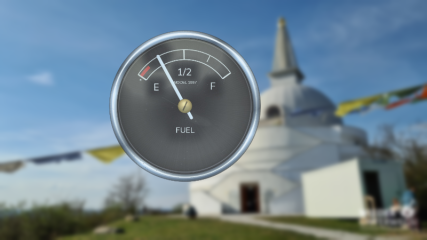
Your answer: 0.25
